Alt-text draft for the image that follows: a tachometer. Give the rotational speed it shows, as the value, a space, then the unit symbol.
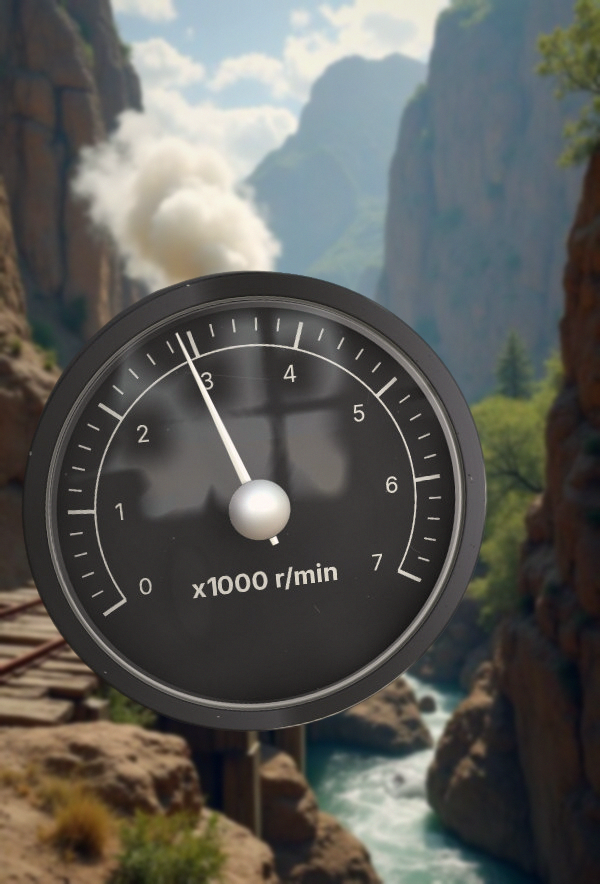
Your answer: 2900 rpm
